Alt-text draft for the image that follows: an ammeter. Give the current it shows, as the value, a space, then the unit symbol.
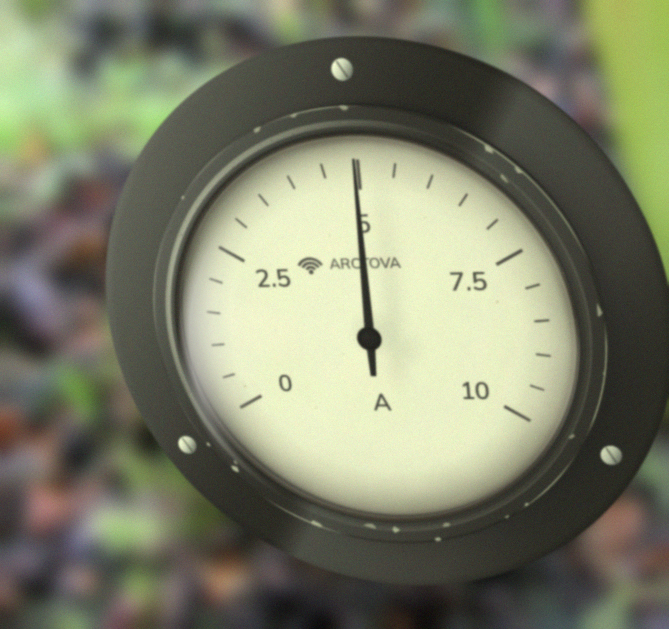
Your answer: 5 A
